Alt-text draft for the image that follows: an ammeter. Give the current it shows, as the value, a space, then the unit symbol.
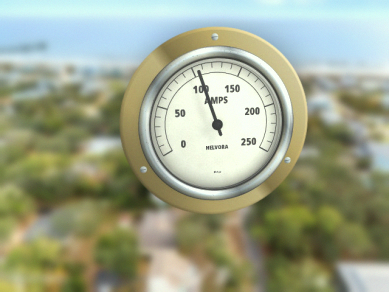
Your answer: 105 A
